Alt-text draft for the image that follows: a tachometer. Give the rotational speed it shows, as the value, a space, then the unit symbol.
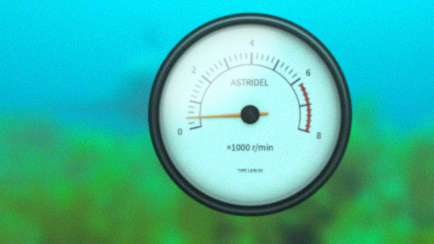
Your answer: 400 rpm
